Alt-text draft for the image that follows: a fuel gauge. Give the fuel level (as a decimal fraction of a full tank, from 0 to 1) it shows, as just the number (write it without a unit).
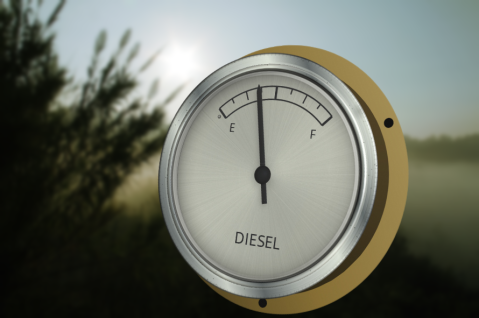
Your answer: 0.375
